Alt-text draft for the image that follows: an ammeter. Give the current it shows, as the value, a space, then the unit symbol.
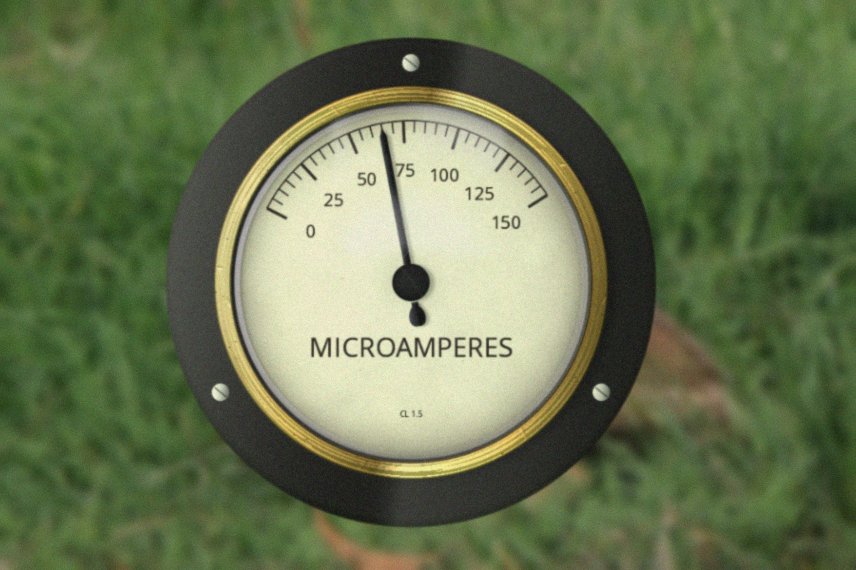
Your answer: 65 µA
